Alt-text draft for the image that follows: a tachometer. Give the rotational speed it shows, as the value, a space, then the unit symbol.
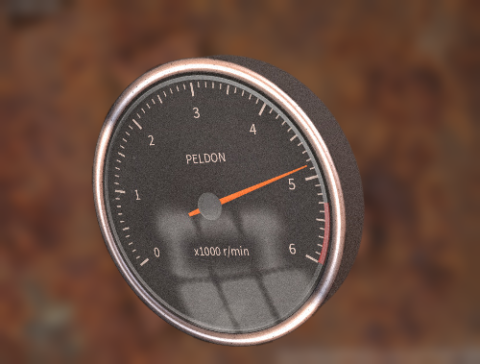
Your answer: 4850 rpm
